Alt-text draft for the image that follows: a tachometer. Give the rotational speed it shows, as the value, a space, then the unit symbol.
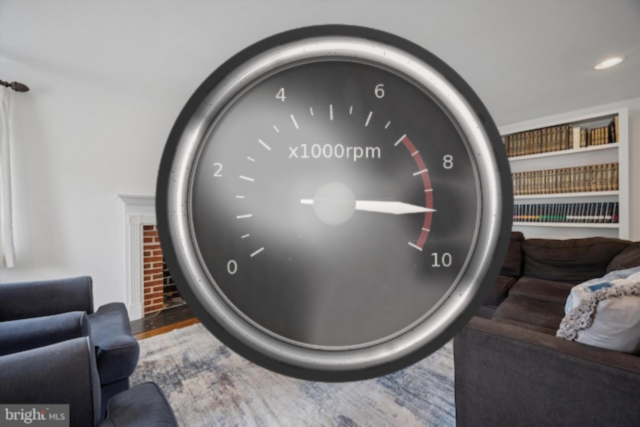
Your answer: 9000 rpm
